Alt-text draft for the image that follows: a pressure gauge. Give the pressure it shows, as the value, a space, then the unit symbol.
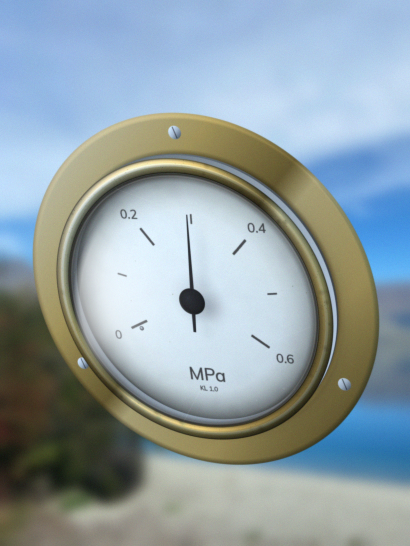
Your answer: 0.3 MPa
